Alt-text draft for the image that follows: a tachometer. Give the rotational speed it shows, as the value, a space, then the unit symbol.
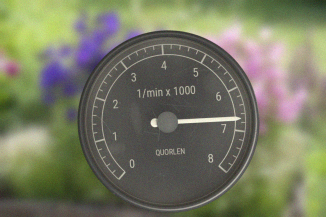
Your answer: 6700 rpm
